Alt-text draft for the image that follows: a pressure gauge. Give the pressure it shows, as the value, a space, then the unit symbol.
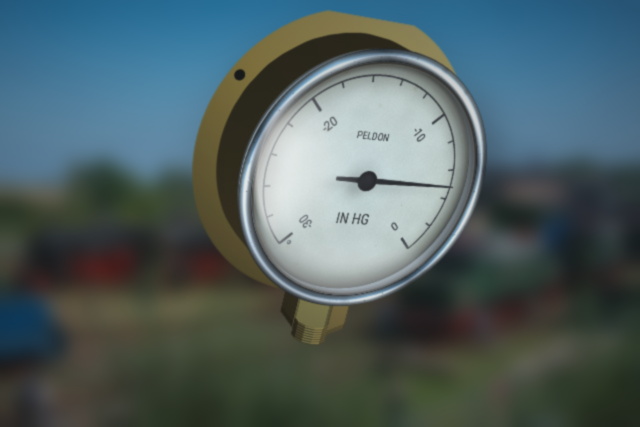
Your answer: -5 inHg
